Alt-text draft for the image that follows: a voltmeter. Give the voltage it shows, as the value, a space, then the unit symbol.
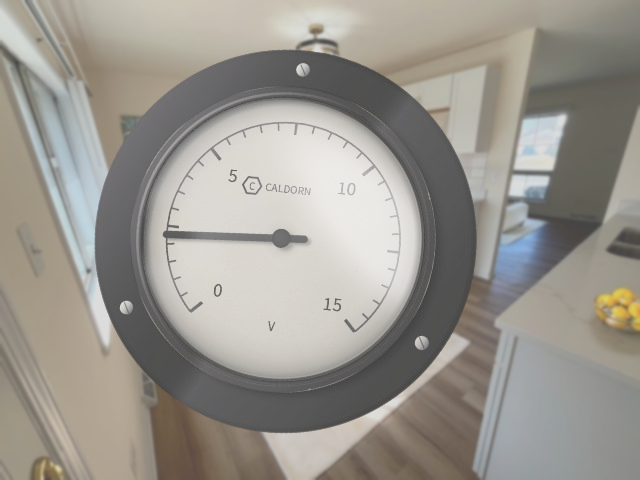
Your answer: 2.25 V
